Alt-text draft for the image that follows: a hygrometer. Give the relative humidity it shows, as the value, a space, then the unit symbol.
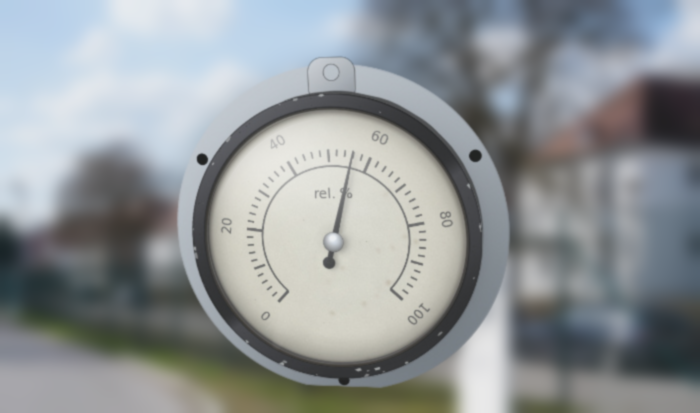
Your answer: 56 %
